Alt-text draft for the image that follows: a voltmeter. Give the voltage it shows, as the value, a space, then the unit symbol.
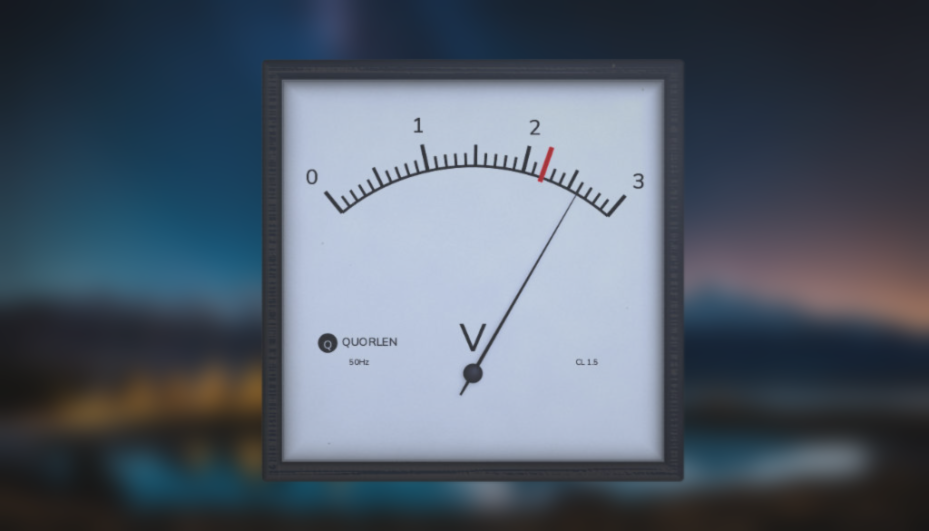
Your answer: 2.6 V
